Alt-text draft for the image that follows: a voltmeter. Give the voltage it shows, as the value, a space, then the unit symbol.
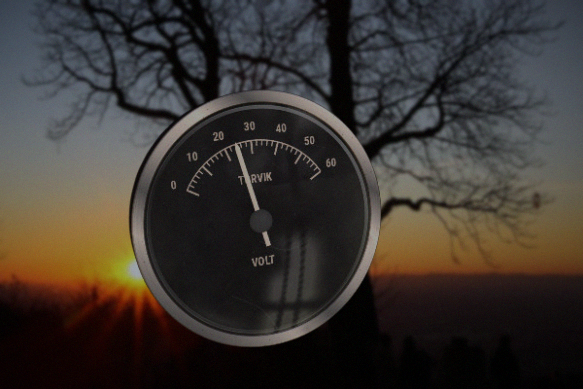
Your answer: 24 V
